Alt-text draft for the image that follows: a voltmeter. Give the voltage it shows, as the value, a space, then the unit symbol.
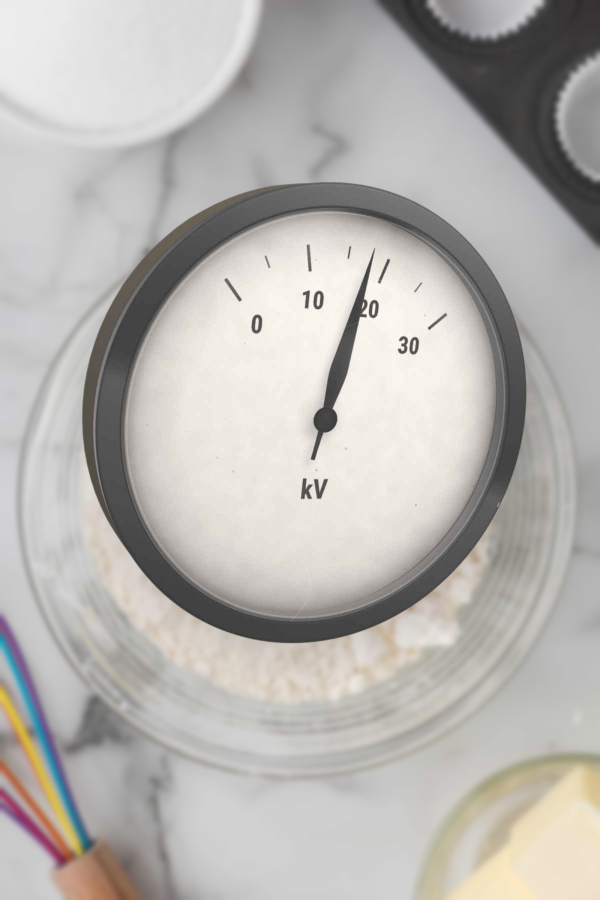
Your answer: 17.5 kV
